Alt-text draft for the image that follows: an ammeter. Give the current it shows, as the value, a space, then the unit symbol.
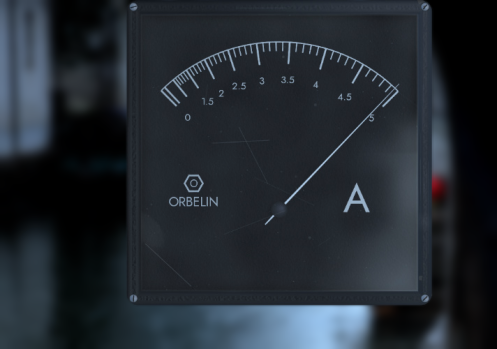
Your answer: 4.95 A
